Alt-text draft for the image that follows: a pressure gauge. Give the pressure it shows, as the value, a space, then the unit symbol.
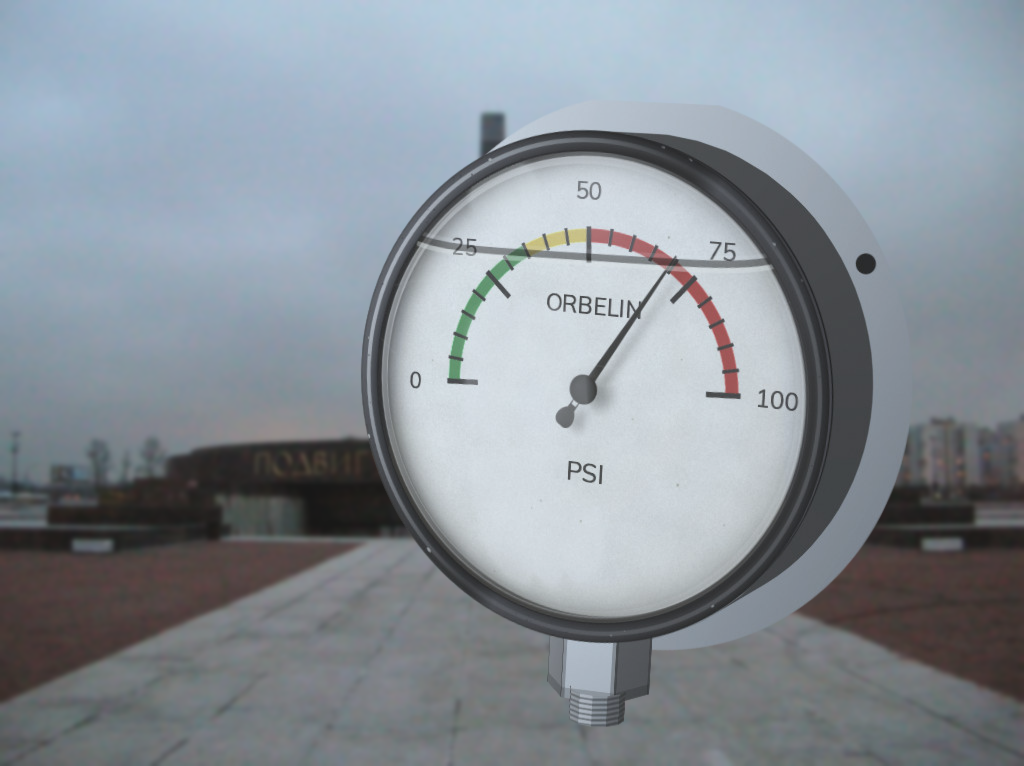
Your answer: 70 psi
